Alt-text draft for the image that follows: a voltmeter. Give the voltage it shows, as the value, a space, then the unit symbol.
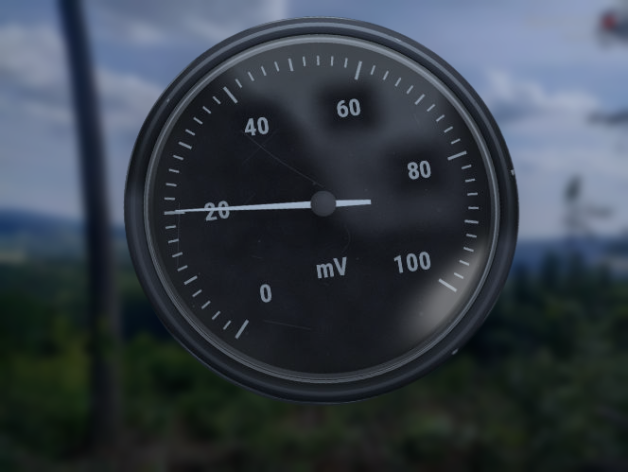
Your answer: 20 mV
